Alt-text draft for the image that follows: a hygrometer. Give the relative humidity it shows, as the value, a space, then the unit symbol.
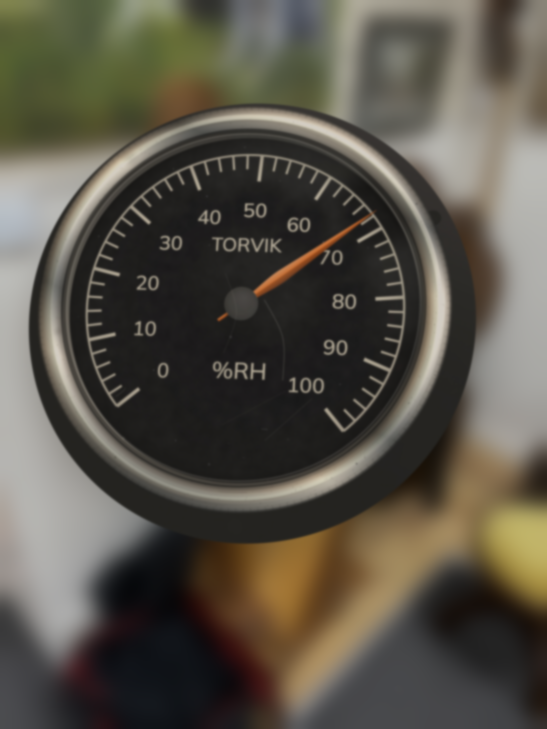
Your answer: 68 %
